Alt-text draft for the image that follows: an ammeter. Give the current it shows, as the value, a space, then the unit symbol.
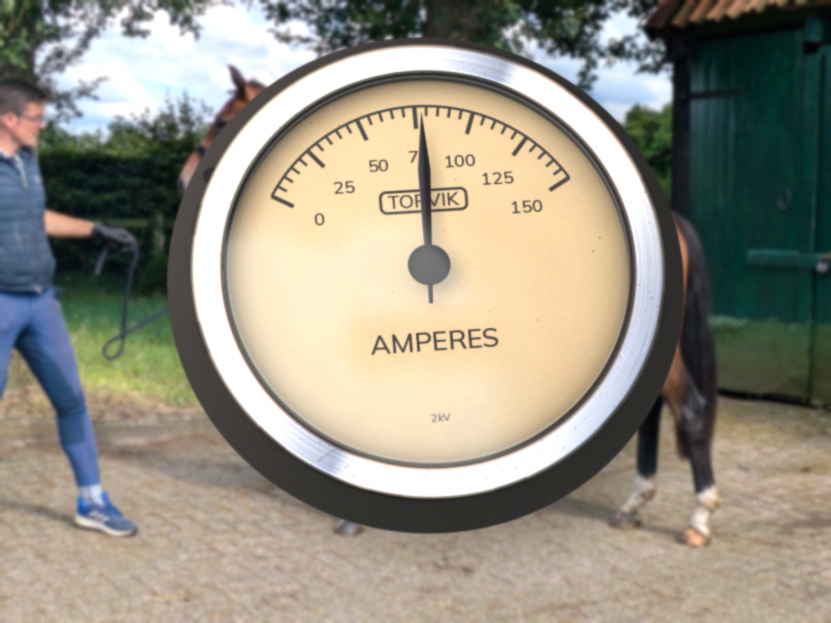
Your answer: 77.5 A
